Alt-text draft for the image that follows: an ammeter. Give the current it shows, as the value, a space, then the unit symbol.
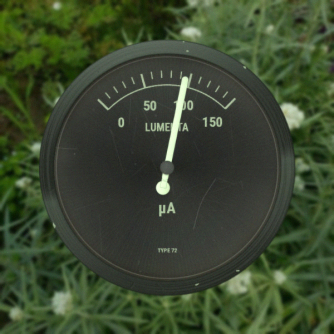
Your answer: 95 µA
